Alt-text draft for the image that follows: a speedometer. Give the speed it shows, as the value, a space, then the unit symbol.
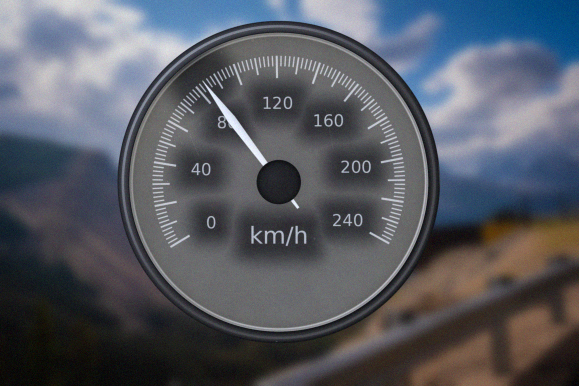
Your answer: 84 km/h
